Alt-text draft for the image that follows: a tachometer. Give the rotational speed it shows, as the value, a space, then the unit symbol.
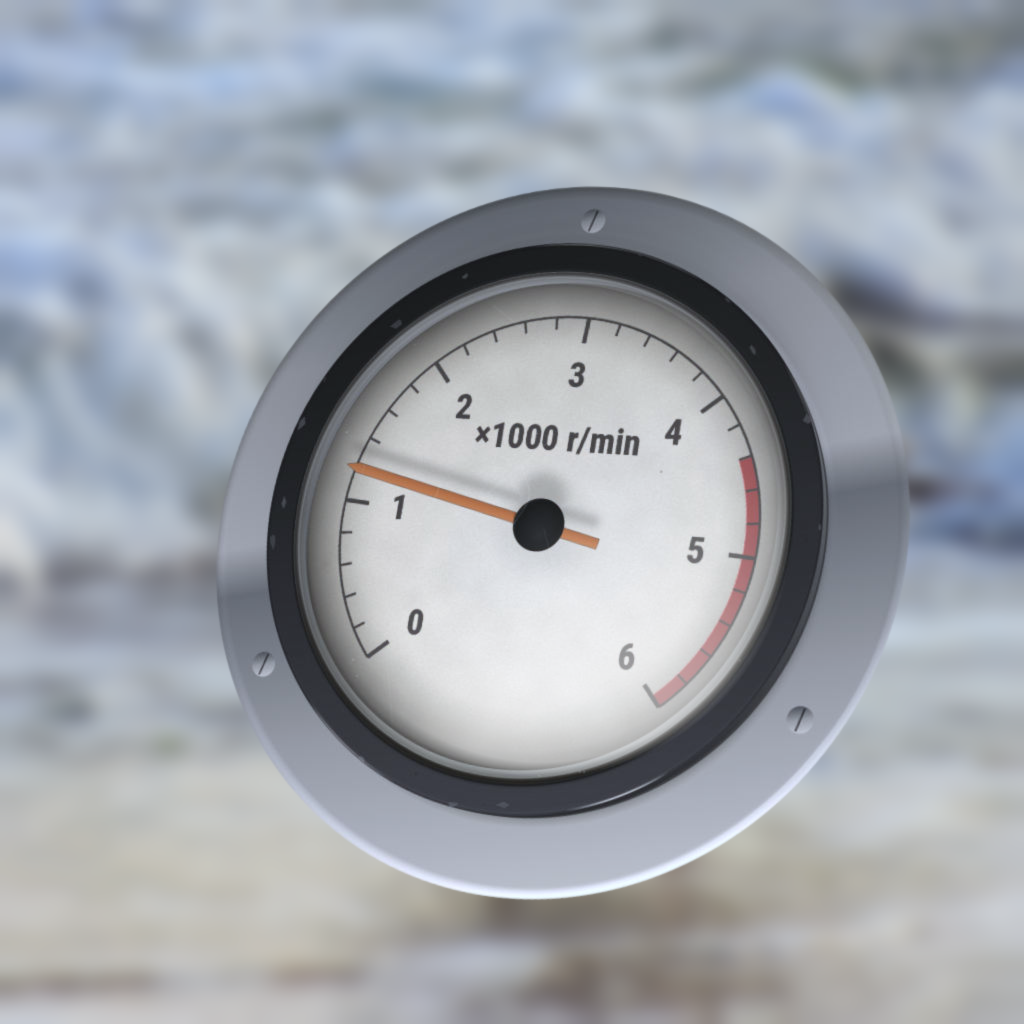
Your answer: 1200 rpm
